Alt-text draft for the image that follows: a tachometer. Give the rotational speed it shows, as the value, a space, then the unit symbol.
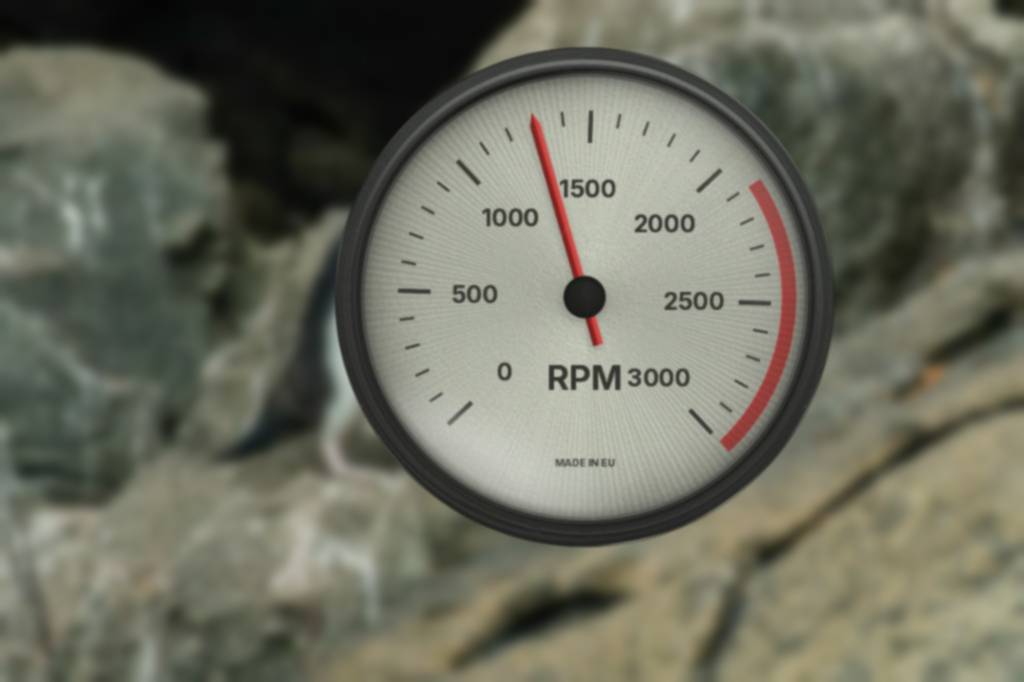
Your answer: 1300 rpm
